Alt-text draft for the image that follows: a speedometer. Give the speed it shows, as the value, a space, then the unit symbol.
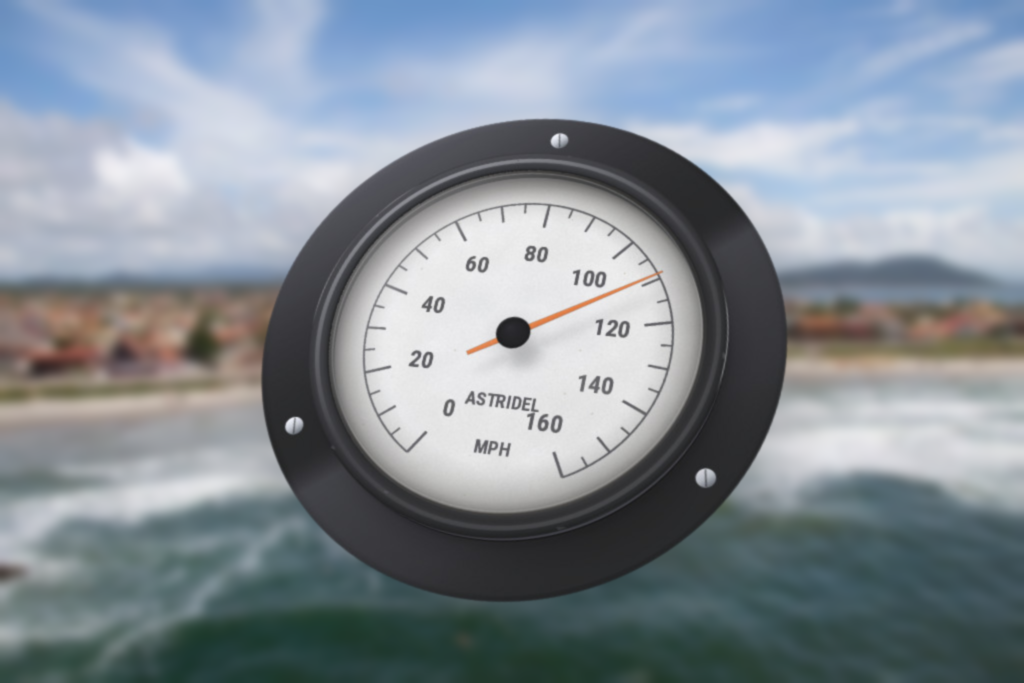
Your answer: 110 mph
